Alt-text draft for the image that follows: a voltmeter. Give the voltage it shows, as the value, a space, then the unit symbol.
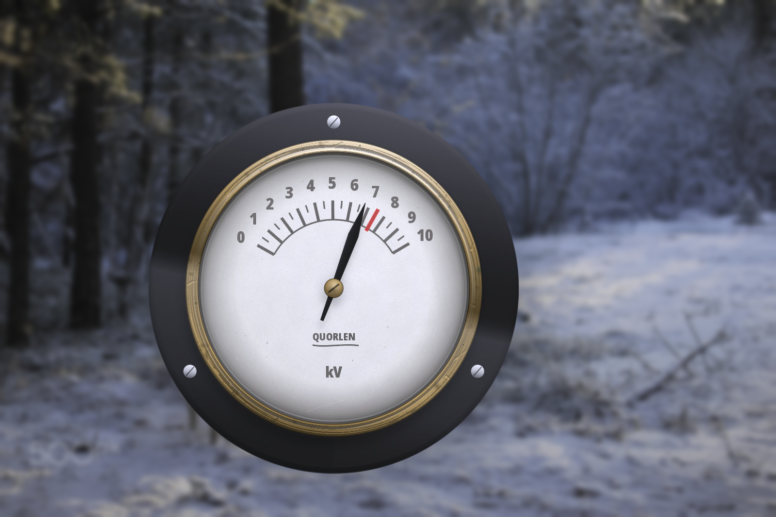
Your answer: 6.75 kV
